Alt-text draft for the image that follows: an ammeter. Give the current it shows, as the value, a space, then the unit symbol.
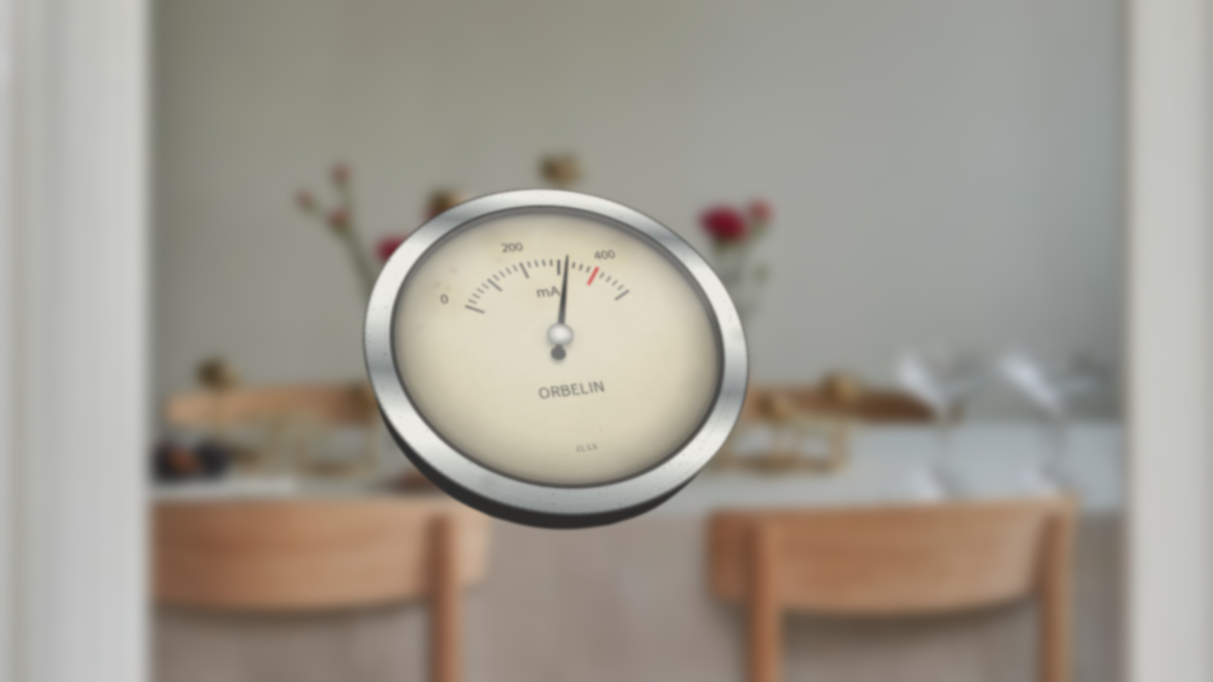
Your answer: 320 mA
